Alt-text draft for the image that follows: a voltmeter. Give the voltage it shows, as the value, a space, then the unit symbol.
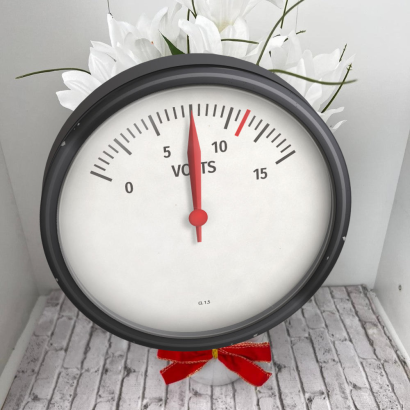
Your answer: 7.5 V
